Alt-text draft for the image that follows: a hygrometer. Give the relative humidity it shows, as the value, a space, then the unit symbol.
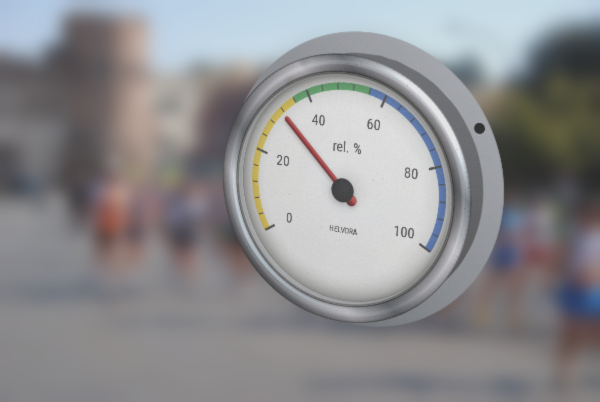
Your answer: 32 %
